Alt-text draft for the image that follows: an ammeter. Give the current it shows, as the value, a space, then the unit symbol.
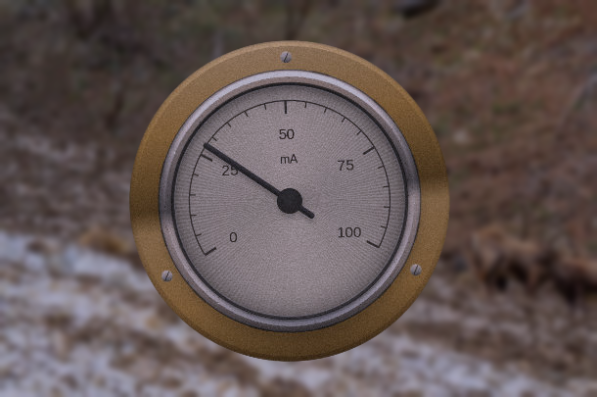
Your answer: 27.5 mA
